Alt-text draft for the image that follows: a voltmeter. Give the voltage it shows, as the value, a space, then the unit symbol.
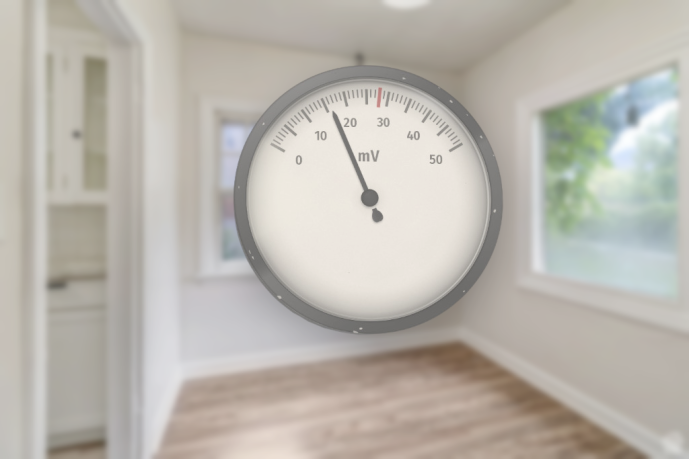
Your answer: 16 mV
